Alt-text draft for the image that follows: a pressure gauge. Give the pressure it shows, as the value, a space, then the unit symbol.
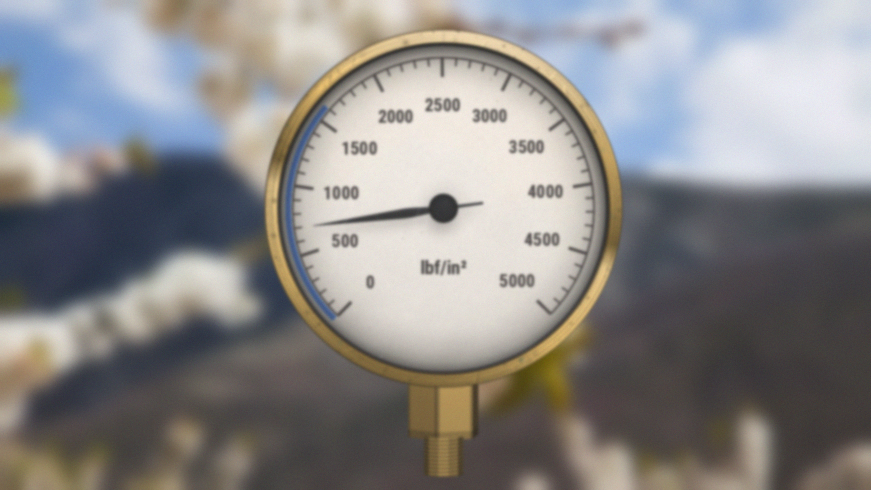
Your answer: 700 psi
